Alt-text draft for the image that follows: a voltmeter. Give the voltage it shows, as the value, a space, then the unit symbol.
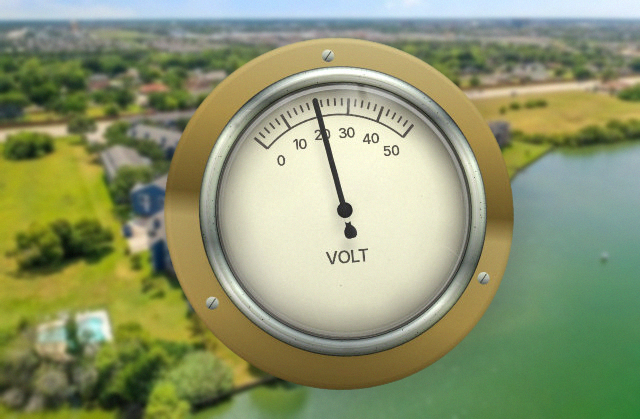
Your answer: 20 V
